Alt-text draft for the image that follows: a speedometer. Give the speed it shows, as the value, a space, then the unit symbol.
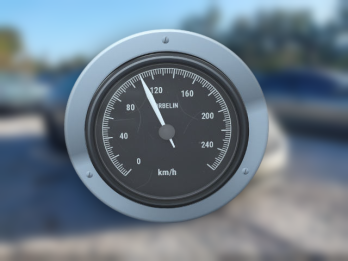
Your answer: 110 km/h
